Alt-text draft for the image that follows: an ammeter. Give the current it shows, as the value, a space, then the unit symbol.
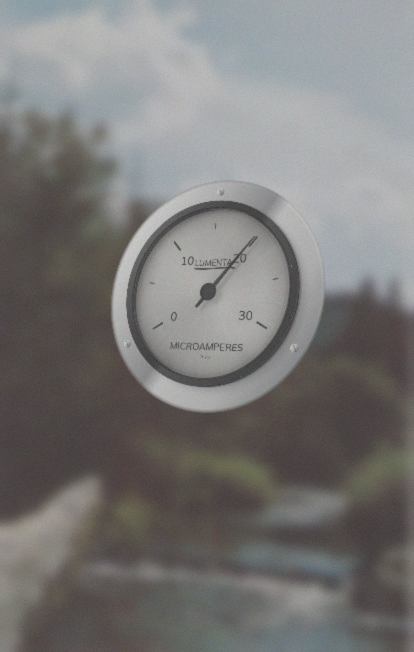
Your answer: 20 µA
